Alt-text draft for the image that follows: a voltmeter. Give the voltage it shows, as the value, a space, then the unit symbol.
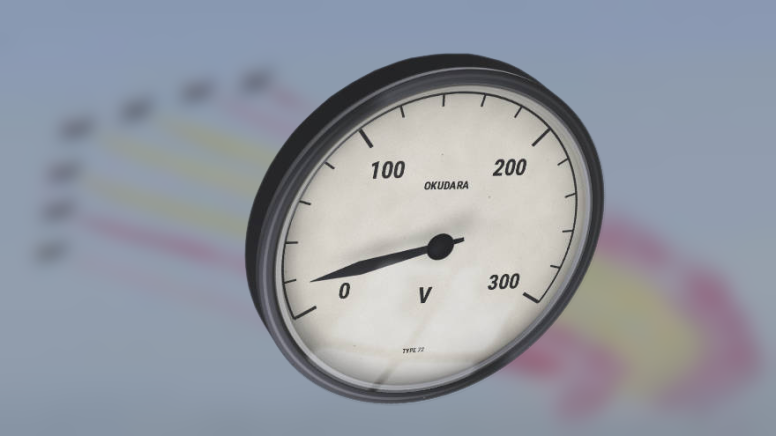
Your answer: 20 V
